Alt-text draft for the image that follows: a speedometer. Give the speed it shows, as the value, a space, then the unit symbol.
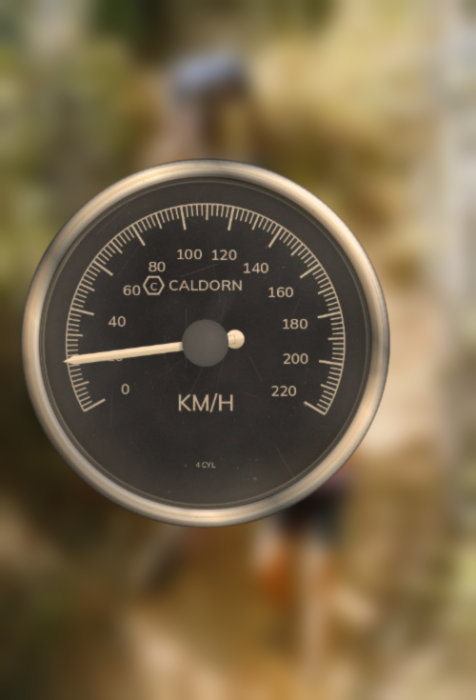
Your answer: 20 km/h
